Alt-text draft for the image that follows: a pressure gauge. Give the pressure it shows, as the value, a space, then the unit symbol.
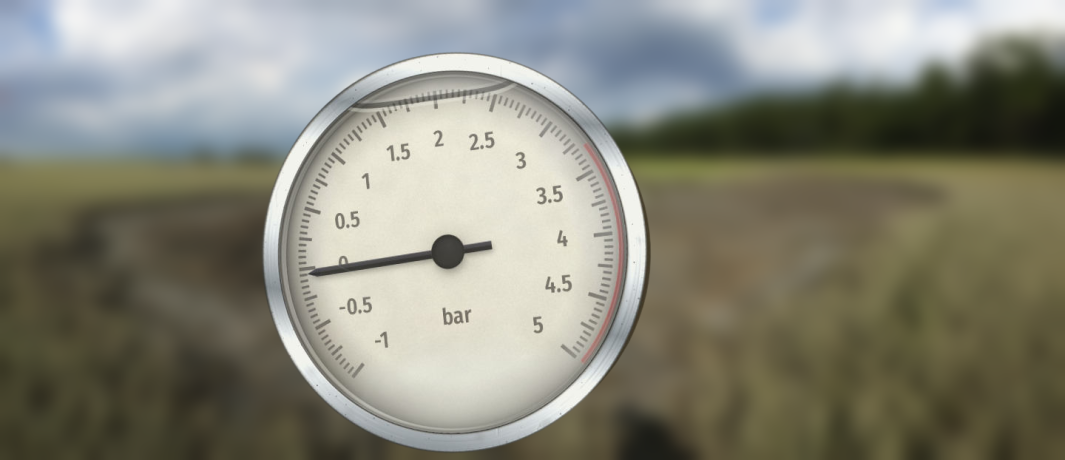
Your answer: -0.05 bar
